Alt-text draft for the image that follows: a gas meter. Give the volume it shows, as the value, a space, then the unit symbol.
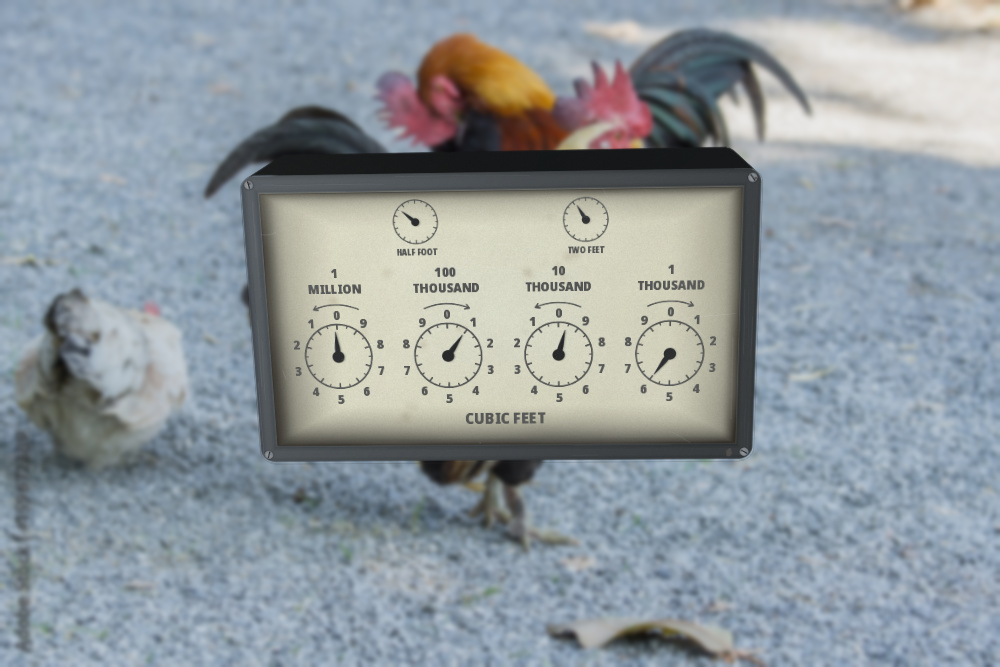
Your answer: 9600 ft³
